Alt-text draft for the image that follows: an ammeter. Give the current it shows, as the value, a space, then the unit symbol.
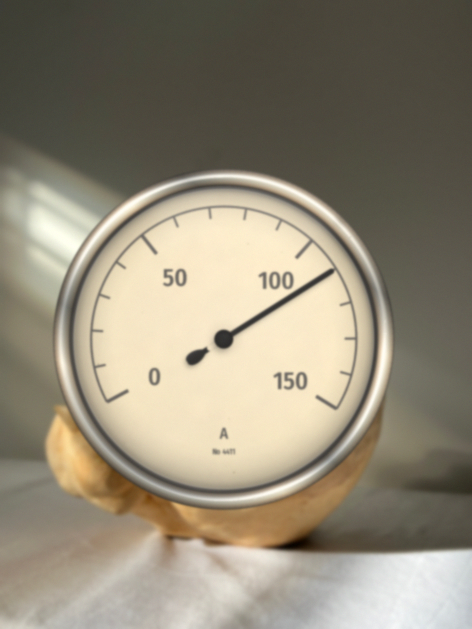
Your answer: 110 A
